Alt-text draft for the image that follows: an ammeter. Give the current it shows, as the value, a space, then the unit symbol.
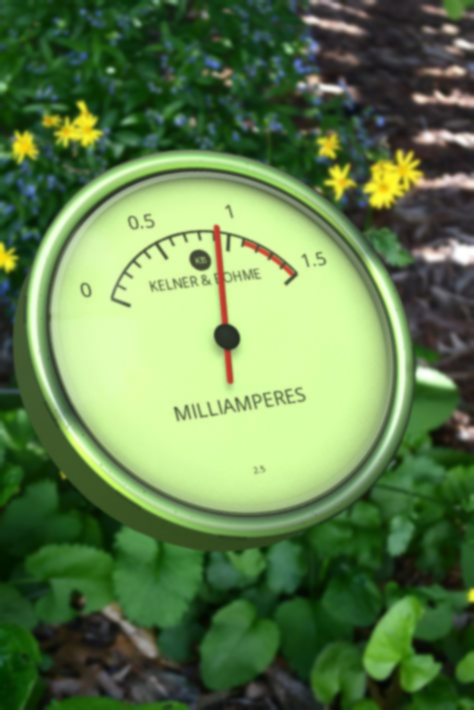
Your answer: 0.9 mA
